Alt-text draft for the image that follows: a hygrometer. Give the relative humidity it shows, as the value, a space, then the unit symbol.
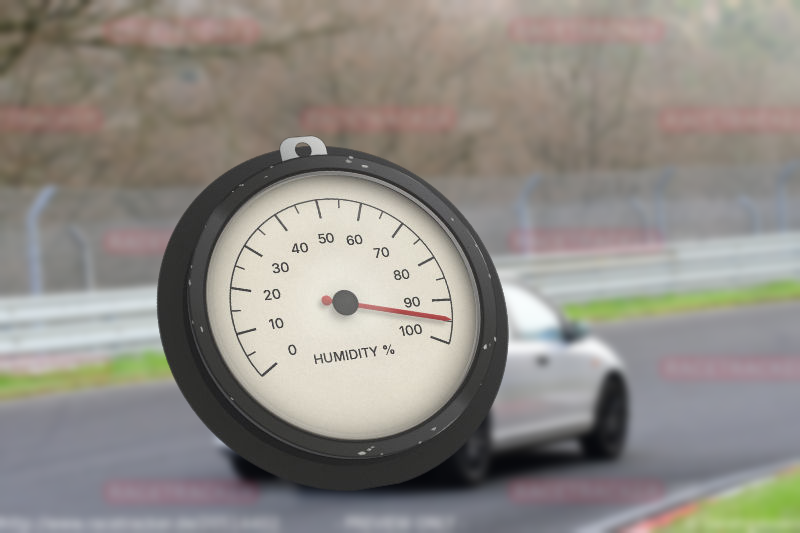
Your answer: 95 %
